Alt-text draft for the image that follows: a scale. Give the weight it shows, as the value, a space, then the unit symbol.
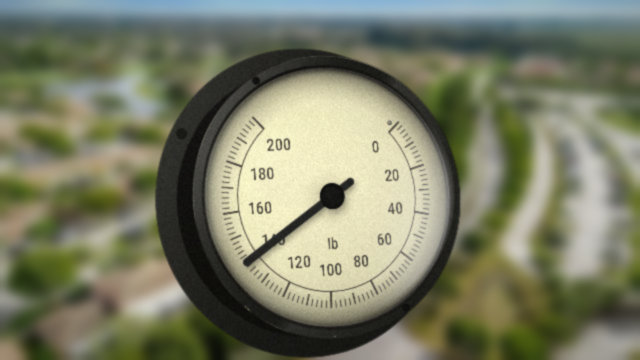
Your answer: 140 lb
